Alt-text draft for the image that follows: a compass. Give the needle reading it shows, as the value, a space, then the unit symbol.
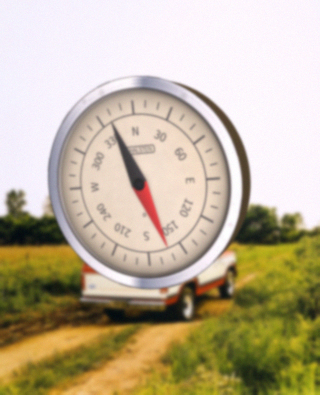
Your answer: 160 °
